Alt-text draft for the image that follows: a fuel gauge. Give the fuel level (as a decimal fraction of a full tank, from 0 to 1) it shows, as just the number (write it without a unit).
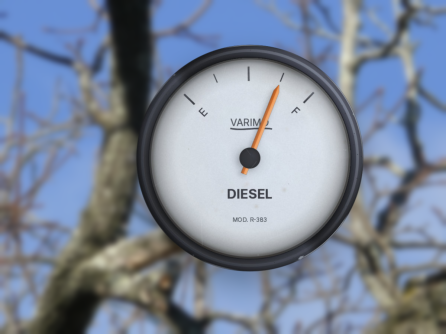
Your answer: 0.75
